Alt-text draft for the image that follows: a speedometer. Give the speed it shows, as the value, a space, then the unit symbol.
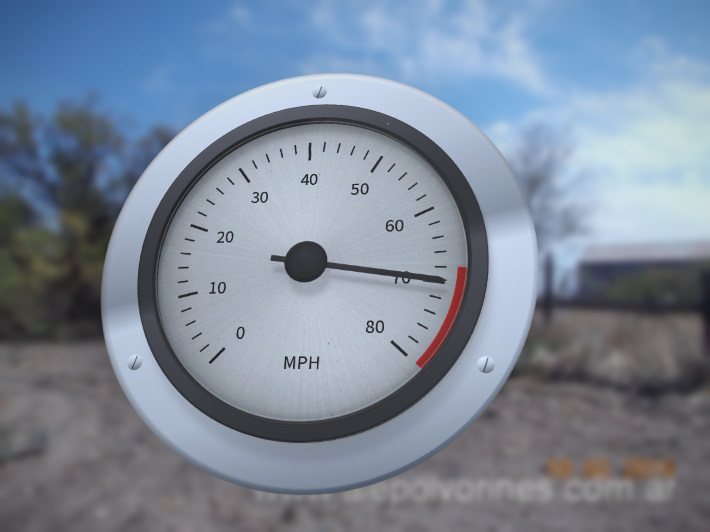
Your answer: 70 mph
